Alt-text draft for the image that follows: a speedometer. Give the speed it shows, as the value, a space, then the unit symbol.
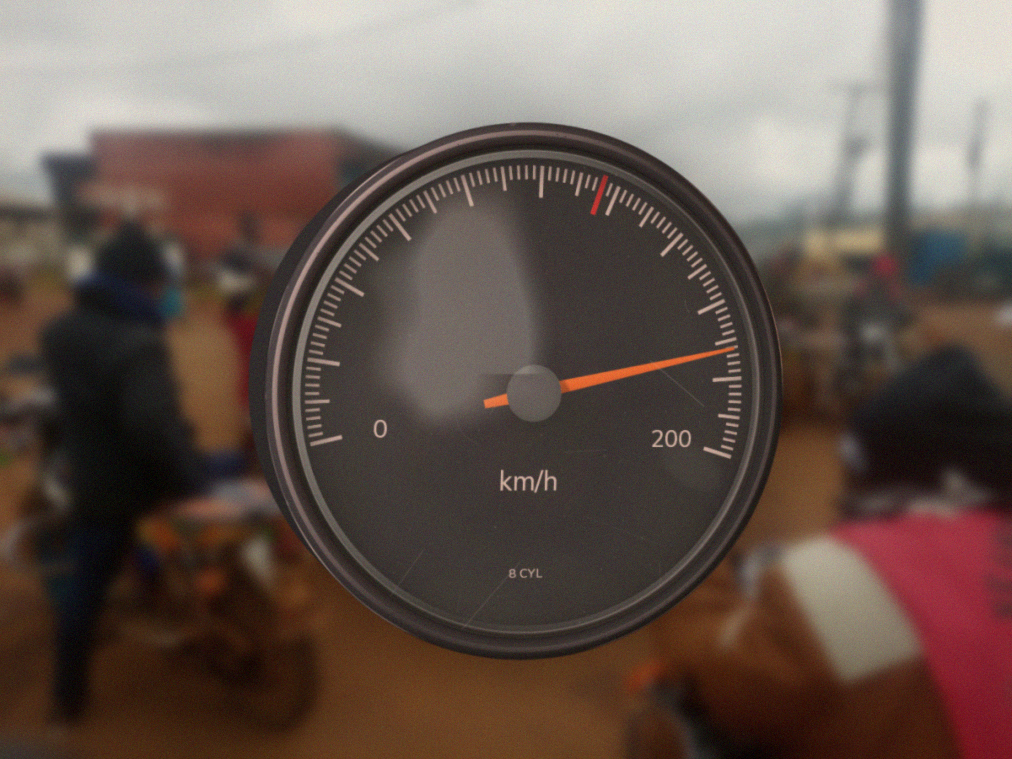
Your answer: 172 km/h
